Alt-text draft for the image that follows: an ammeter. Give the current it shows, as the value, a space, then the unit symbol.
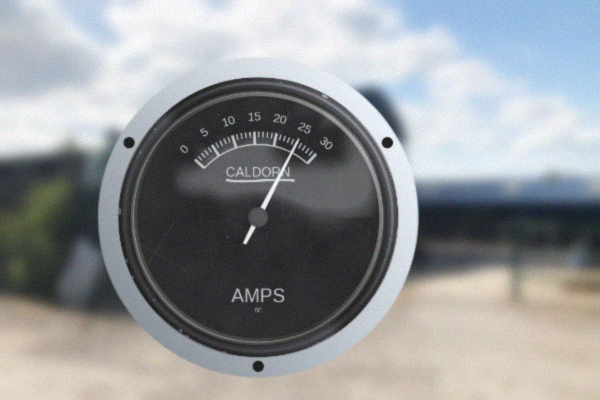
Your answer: 25 A
